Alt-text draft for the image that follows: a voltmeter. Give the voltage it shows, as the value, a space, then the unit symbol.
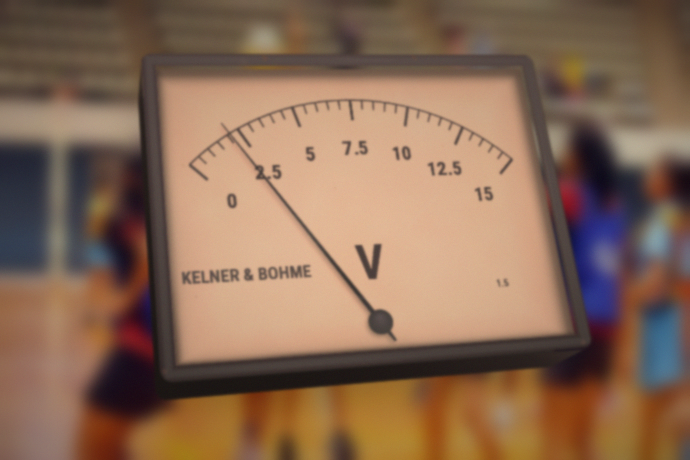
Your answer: 2 V
